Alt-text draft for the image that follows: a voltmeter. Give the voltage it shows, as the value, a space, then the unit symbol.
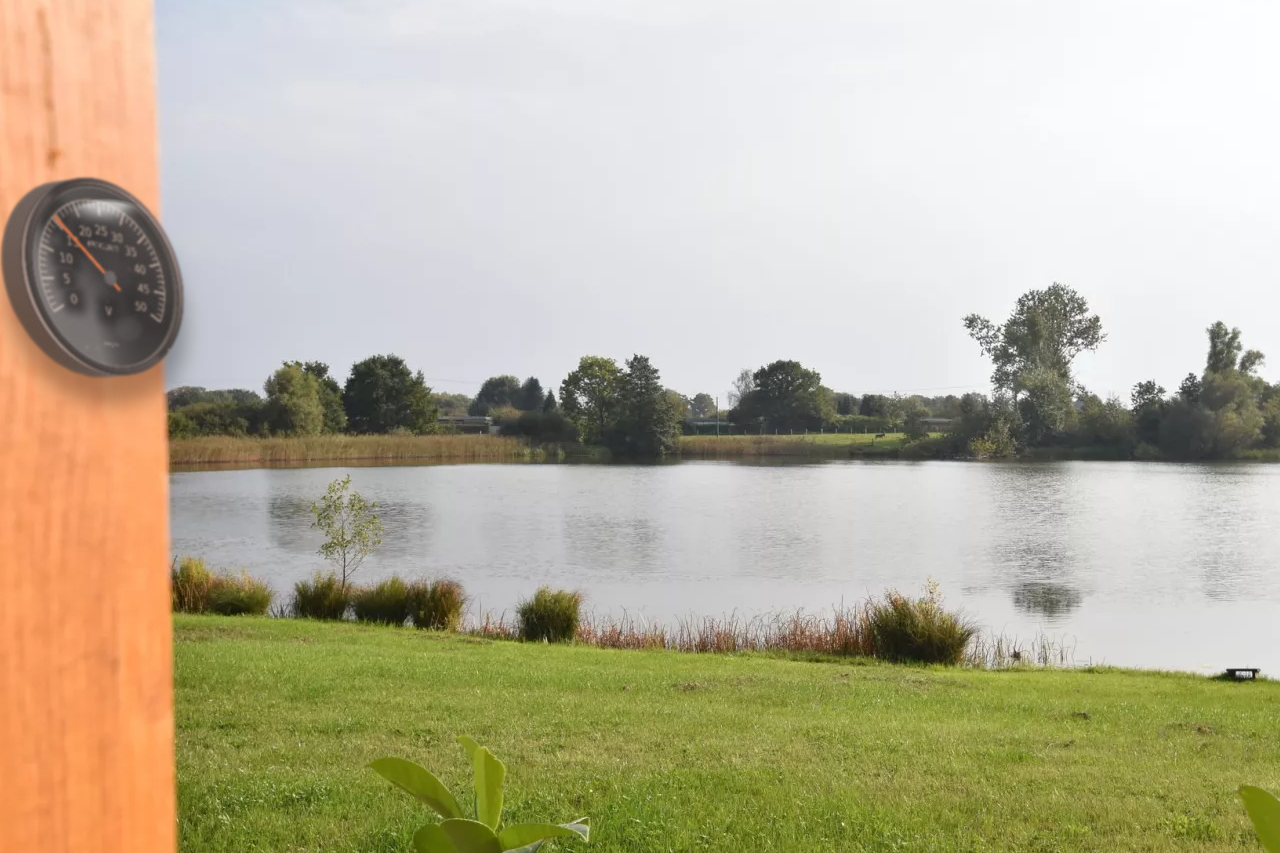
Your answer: 15 V
